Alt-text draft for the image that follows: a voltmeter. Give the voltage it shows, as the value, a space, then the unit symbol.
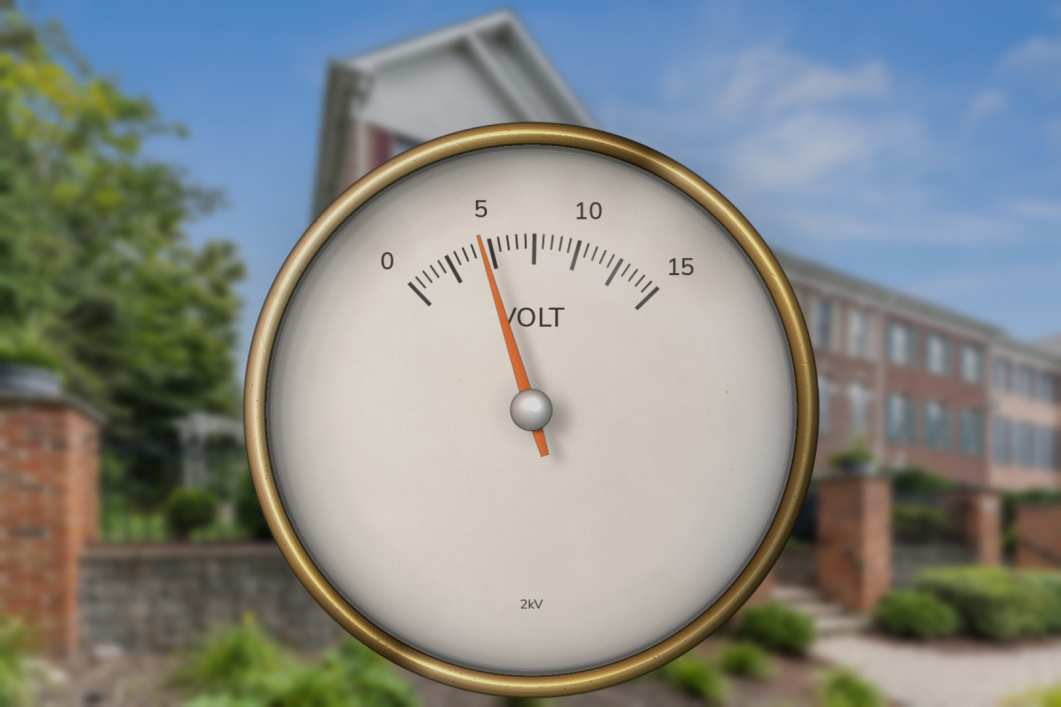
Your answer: 4.5 V
